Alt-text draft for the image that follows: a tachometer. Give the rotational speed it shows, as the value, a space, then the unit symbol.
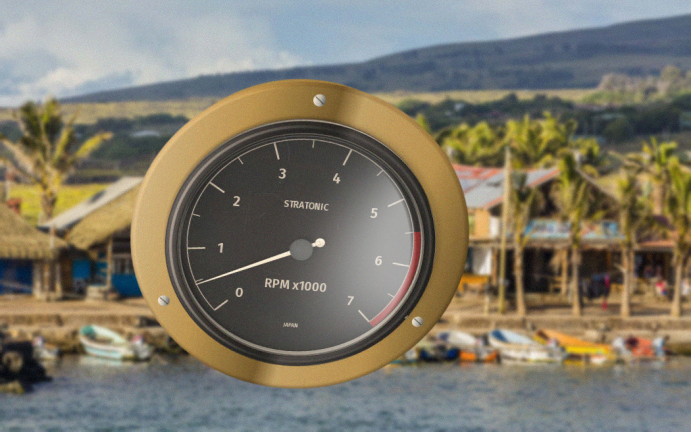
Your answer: 500 rpm
